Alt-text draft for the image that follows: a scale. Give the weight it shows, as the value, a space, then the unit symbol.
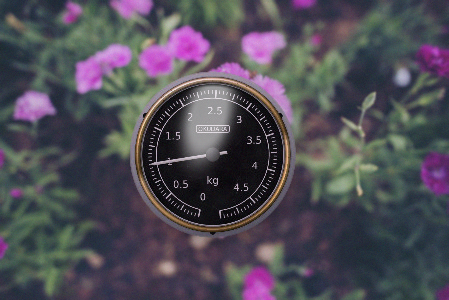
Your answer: 1 kg
